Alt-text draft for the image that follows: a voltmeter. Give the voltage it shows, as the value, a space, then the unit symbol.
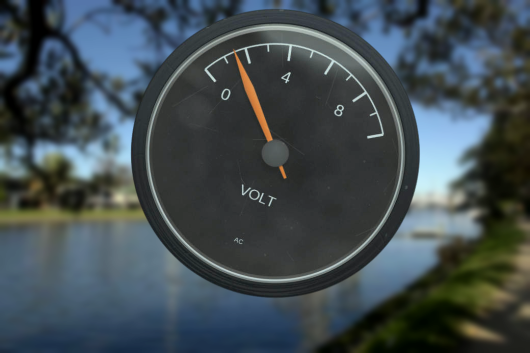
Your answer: 1.5 V
